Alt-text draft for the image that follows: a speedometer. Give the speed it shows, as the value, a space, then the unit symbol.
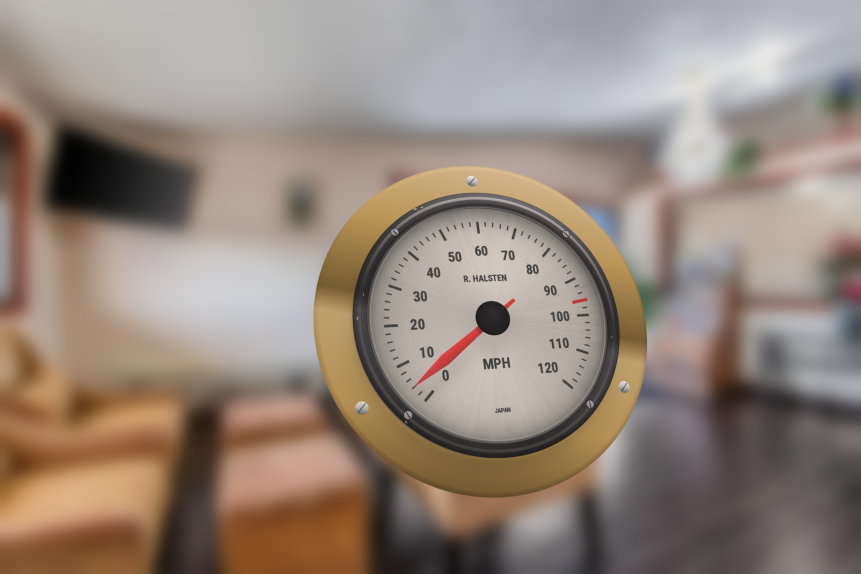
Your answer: 4 mph
